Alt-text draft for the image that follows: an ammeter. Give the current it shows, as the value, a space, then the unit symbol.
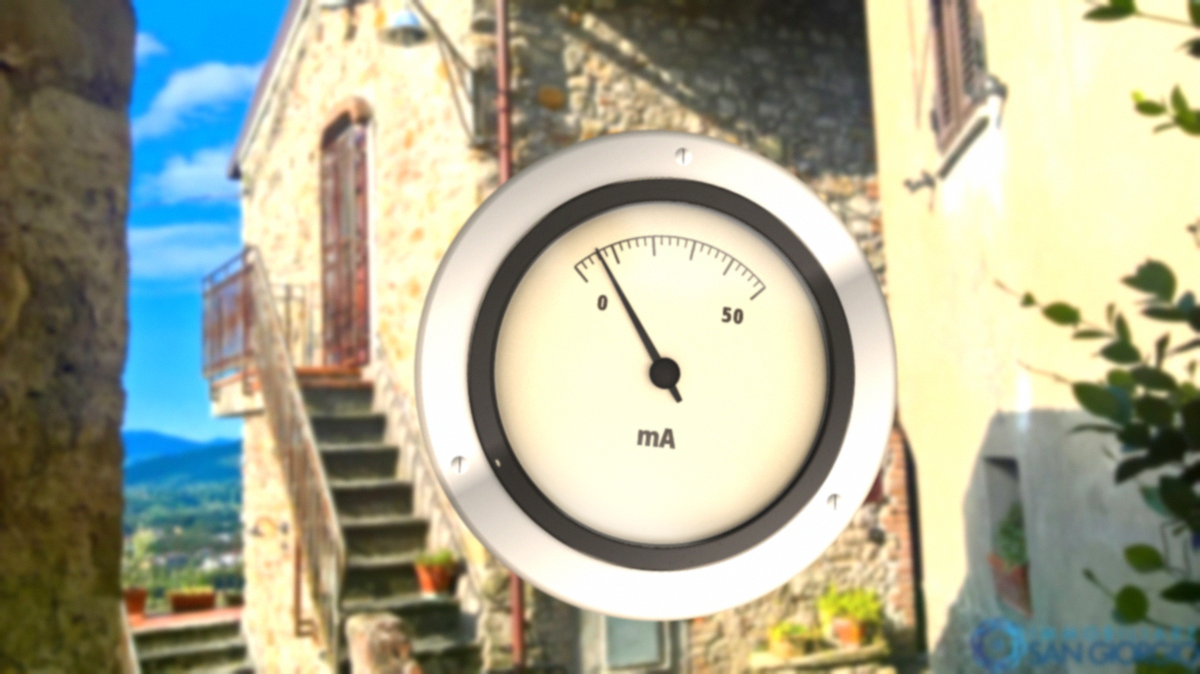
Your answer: 6 mA
